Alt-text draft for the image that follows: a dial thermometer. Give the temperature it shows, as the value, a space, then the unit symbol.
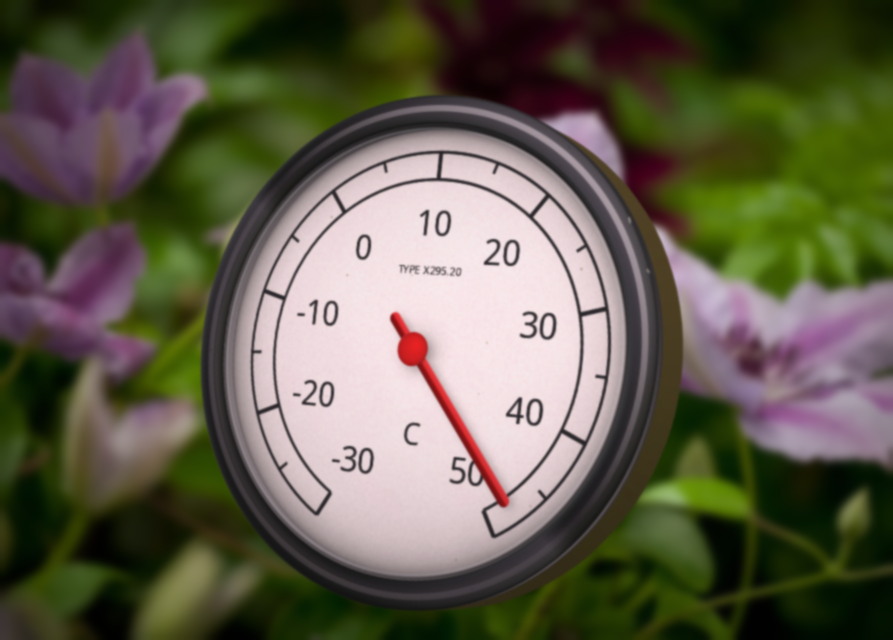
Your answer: 47.5 °C
